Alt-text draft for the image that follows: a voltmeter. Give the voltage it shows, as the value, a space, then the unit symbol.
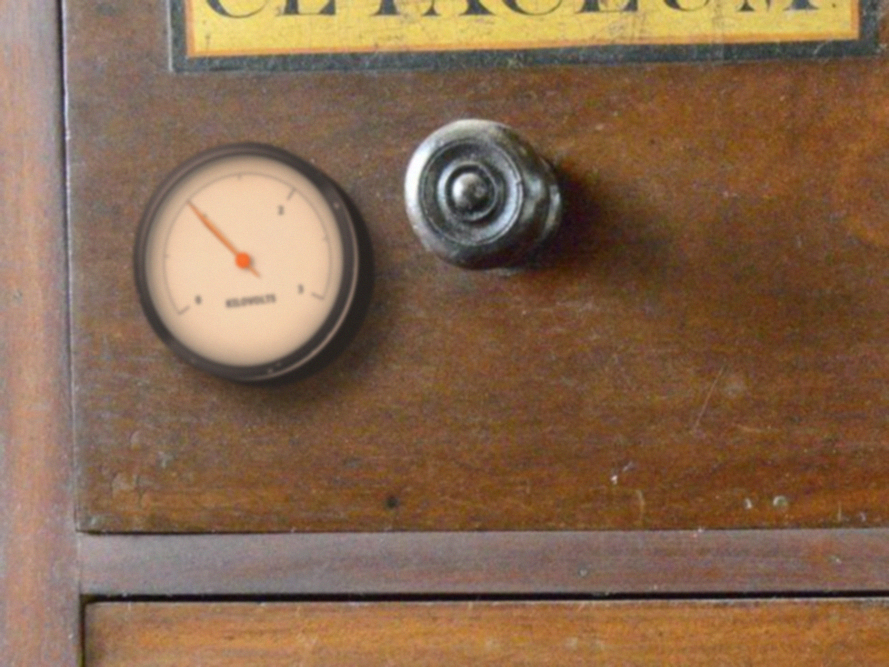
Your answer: 1 kV
